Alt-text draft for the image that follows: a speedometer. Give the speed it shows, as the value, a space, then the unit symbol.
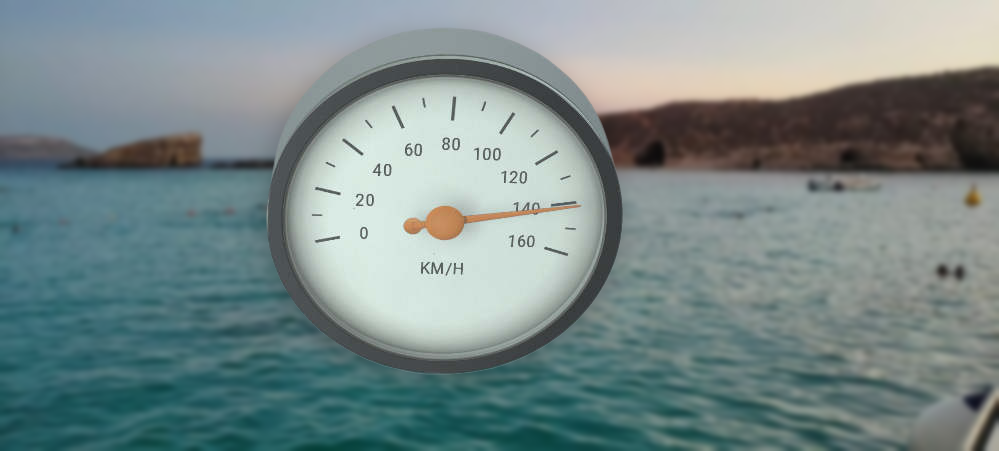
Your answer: 140 km/h
